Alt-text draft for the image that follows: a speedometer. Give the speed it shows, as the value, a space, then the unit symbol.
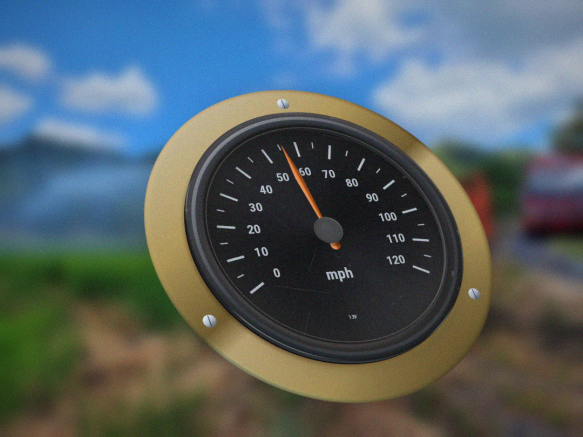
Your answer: 55 mph
